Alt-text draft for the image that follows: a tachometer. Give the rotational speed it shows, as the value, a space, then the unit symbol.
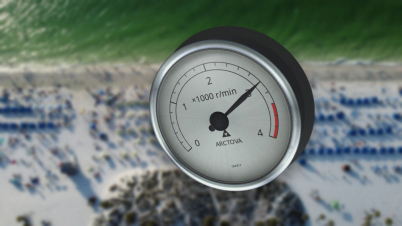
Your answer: 3000 rpm
